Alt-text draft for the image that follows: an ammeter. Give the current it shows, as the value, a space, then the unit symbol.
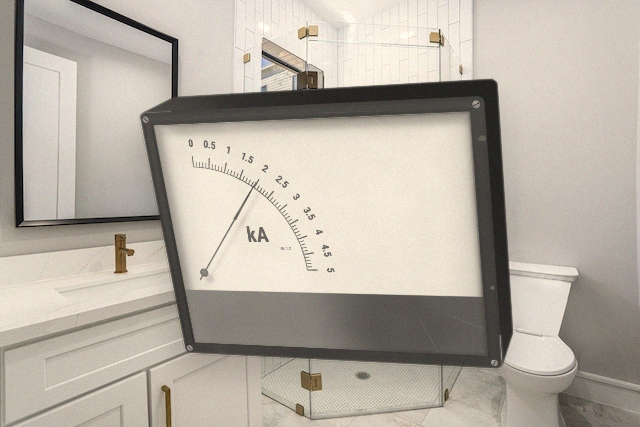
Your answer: 2 kA
